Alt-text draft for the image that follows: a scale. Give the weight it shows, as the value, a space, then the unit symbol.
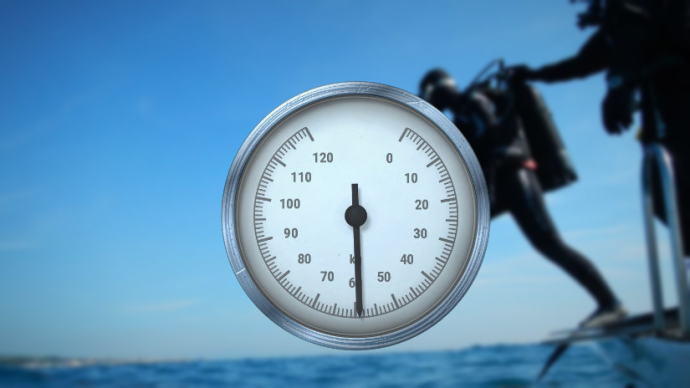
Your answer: 59 kg
